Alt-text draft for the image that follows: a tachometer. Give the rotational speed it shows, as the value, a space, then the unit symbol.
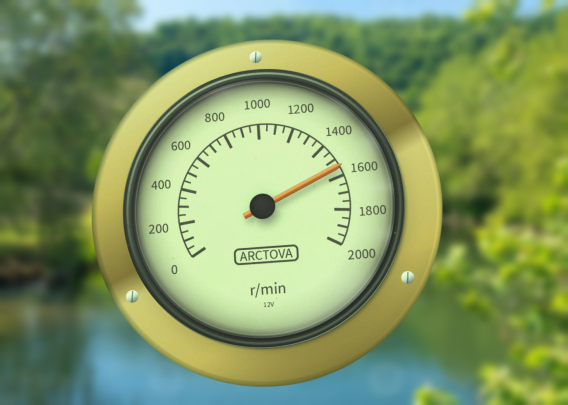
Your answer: 1550 rpm
